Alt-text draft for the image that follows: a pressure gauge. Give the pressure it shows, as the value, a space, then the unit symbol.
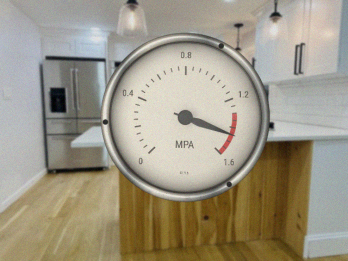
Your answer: 1.45 MPa
